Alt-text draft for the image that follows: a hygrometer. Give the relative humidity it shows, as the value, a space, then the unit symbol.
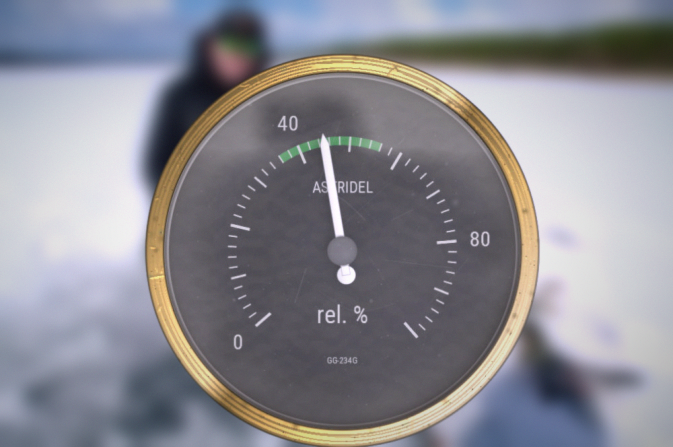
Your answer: 45 %
